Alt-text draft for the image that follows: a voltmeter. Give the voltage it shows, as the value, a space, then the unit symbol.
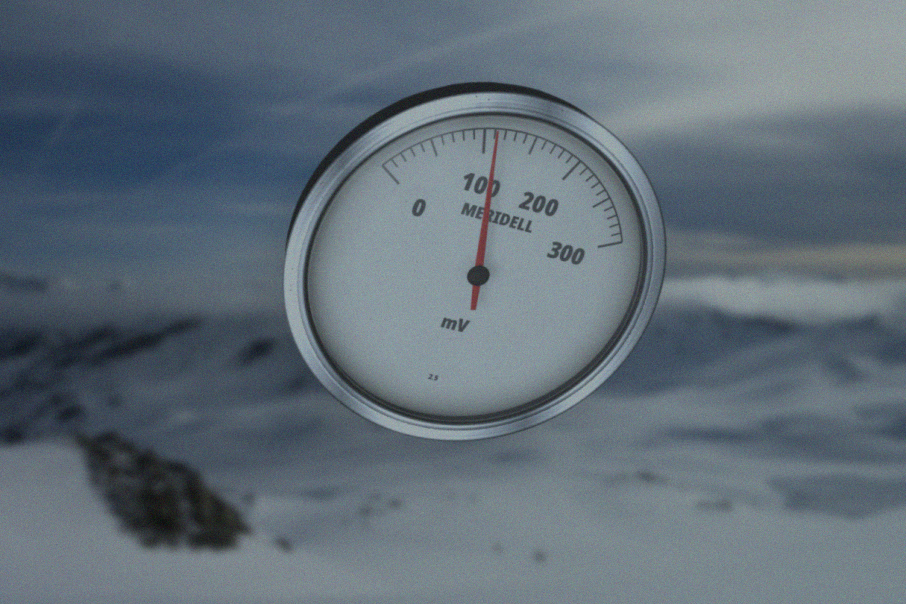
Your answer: 110 mV
